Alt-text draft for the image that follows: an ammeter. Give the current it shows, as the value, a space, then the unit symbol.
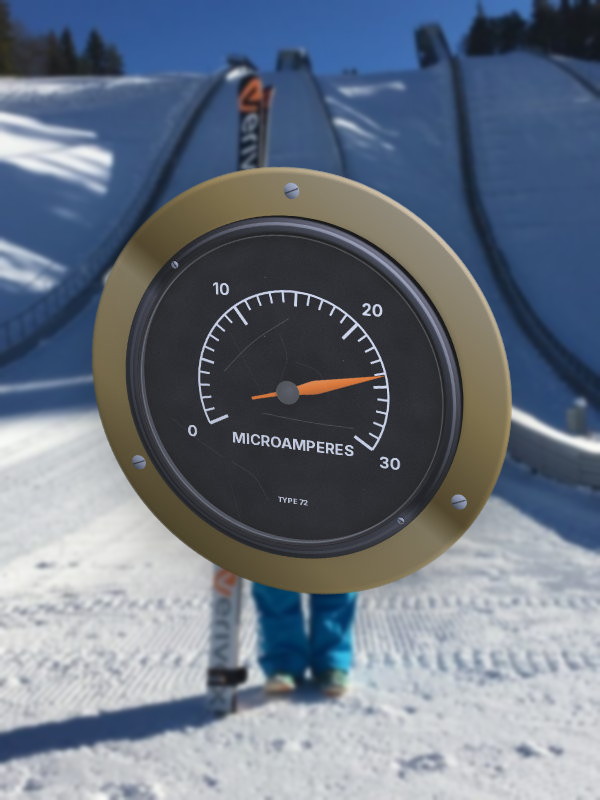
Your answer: 24 µA
